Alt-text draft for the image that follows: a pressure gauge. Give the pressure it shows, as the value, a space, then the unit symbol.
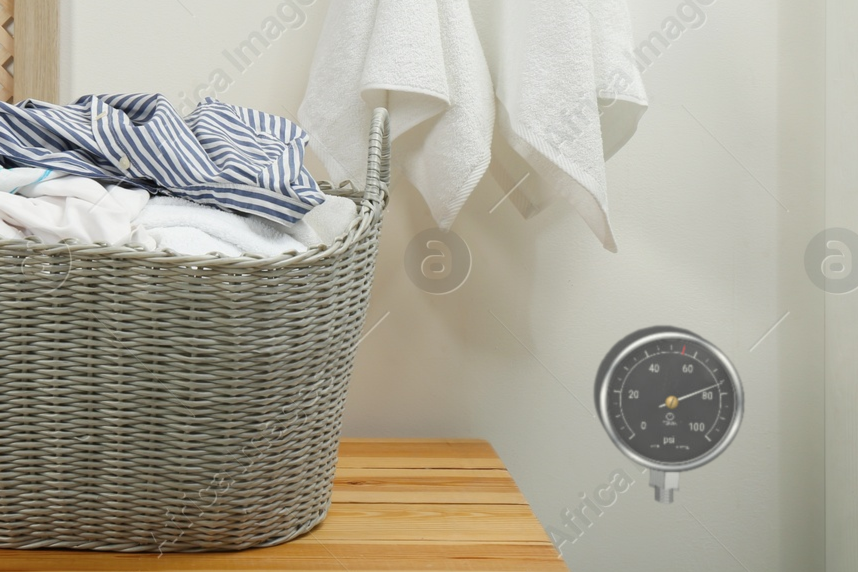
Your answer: 75 psi
